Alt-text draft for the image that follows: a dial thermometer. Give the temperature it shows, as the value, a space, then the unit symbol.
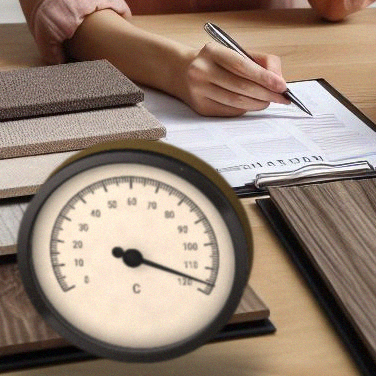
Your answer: 115 °C
